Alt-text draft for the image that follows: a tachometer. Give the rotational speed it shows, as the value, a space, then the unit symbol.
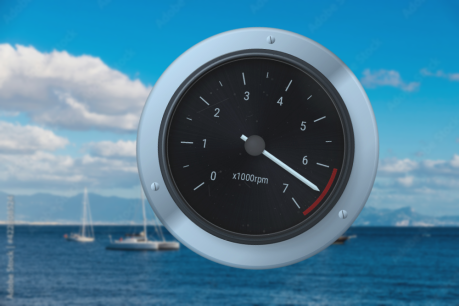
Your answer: 6500 rpm
